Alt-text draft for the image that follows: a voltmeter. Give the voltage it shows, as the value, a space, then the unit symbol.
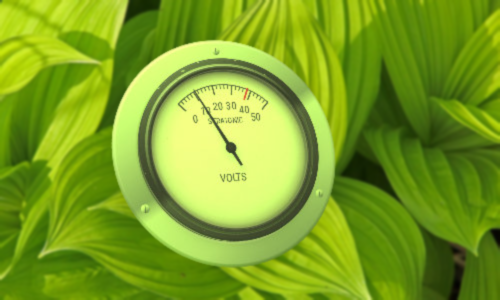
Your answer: 10 V
